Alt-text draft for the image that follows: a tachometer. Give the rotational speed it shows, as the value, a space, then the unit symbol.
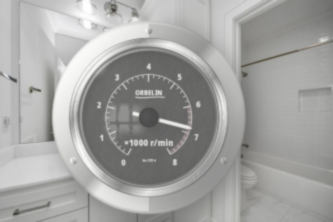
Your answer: 6800 rpm
